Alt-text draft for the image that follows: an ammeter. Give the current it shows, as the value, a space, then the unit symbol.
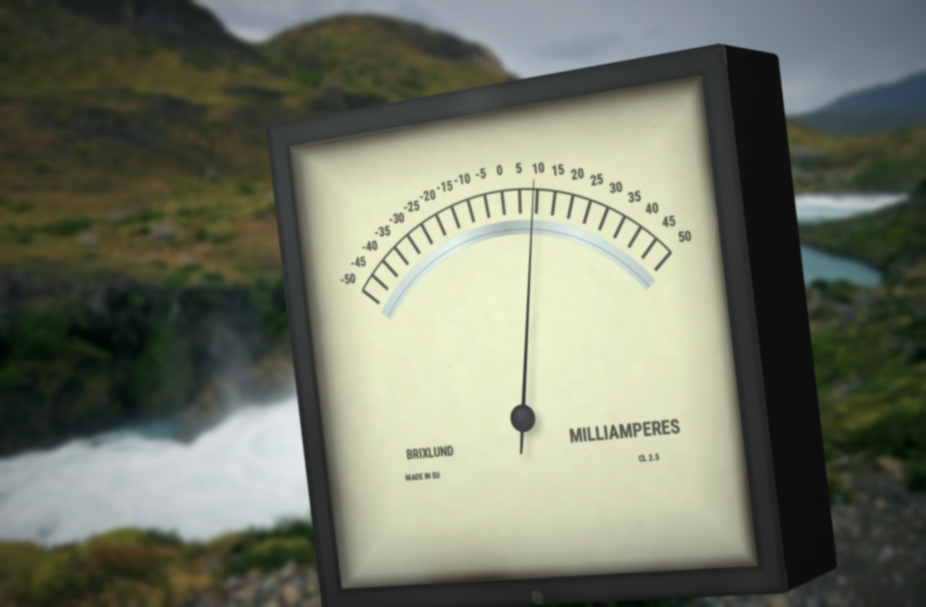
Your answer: 10 mA
